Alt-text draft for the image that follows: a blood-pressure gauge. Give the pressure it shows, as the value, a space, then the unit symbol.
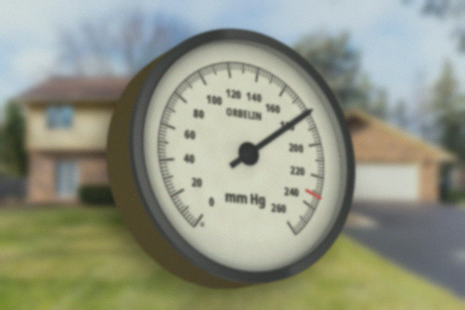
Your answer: 180 mmHg
